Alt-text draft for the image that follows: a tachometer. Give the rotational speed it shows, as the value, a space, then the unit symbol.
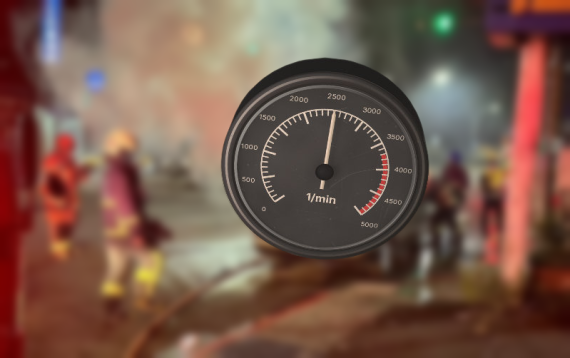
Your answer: 2500 rpm
